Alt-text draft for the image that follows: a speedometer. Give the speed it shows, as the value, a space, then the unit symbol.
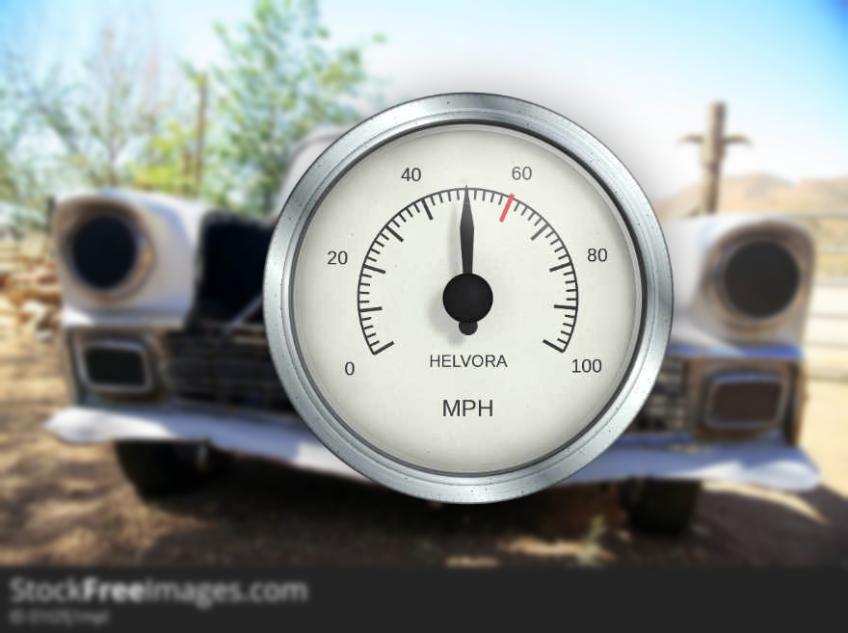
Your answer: 50 mph
